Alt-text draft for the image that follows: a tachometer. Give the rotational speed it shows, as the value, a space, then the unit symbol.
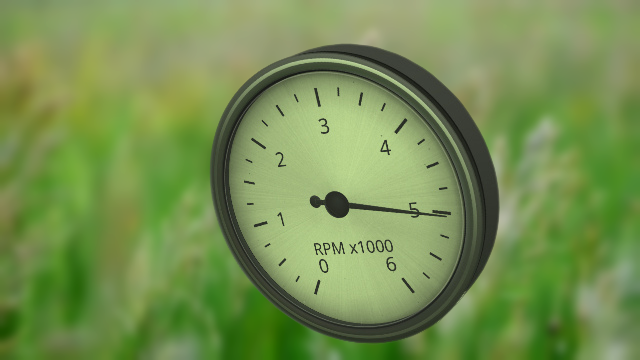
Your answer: 5000 rpm
